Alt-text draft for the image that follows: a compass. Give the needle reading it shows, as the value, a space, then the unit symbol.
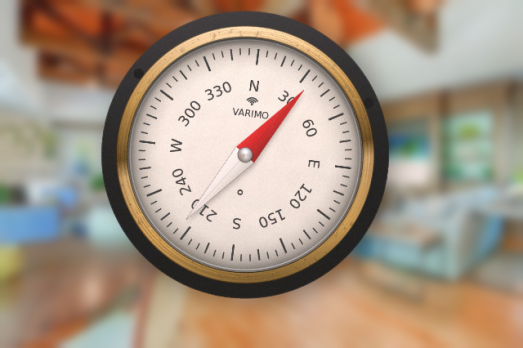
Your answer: 35 °
